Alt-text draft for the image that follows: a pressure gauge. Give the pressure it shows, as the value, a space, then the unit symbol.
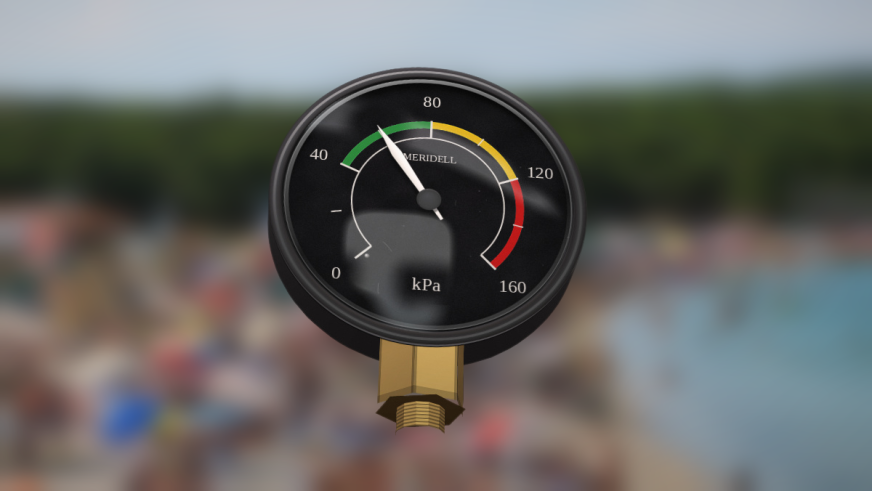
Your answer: 60 kPa
